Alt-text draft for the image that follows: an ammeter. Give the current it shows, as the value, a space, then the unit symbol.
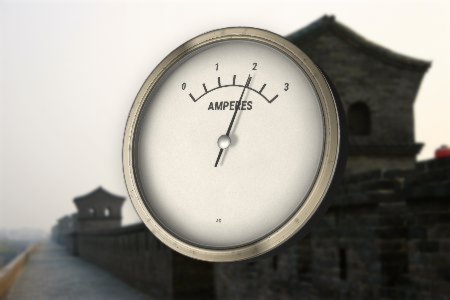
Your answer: 2 A
